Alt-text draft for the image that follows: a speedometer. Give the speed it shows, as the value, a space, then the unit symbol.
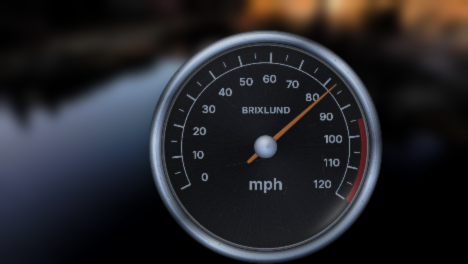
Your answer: 82.5 mph
